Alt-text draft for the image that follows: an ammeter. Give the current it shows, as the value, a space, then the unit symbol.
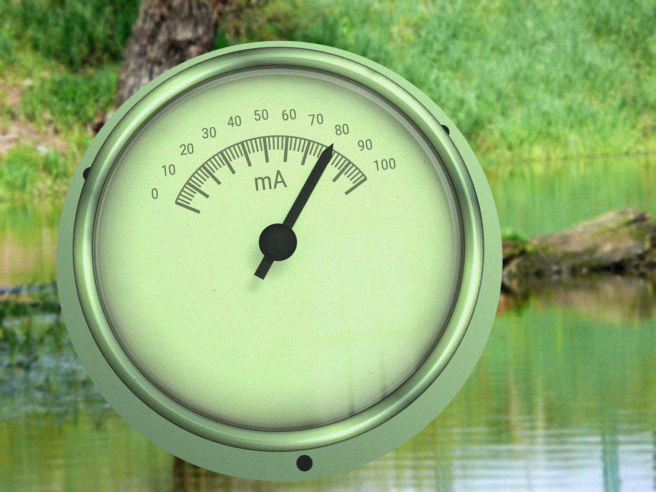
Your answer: 80 mA
